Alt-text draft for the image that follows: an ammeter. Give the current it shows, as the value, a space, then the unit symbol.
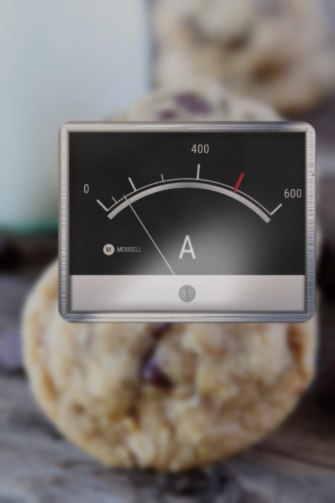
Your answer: 150 A
